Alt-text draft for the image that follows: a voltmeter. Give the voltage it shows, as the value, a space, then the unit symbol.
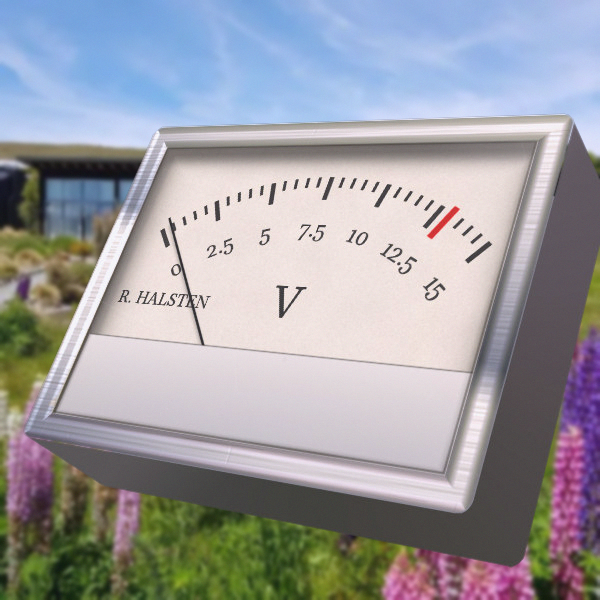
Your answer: 0.5 V
